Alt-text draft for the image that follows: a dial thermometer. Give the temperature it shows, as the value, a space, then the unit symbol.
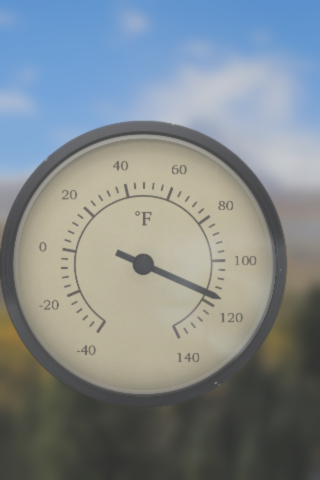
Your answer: 116 °F
